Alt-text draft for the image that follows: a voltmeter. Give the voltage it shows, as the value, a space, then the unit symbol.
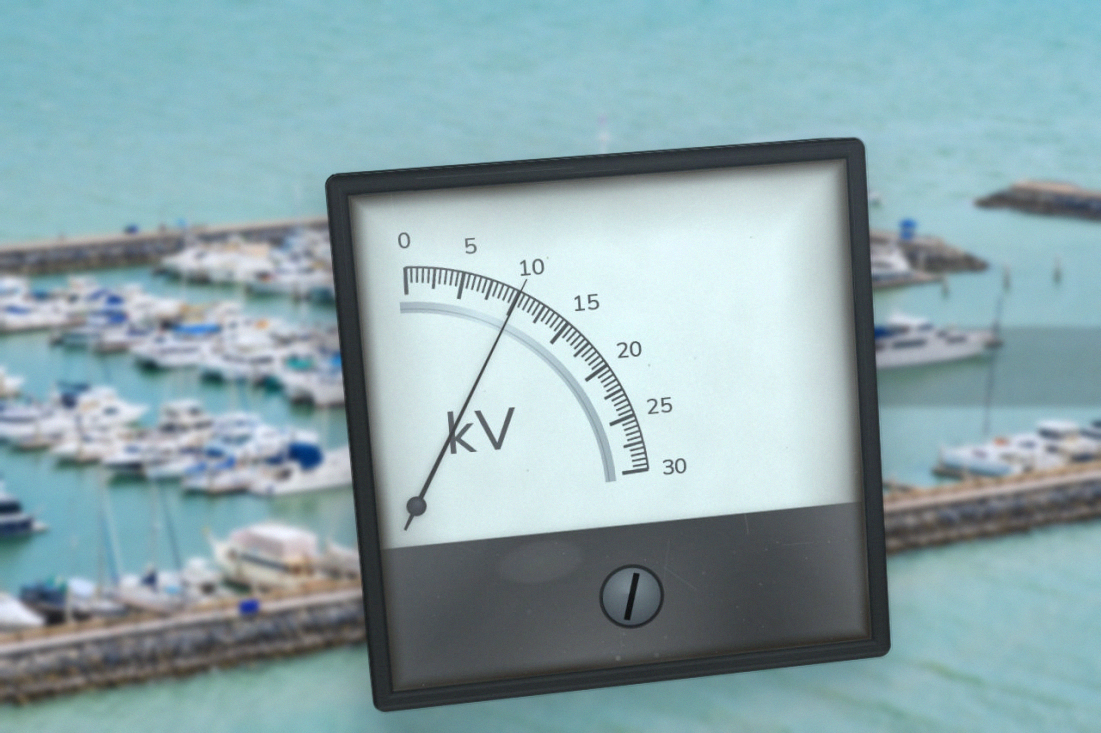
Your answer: 10 kV
